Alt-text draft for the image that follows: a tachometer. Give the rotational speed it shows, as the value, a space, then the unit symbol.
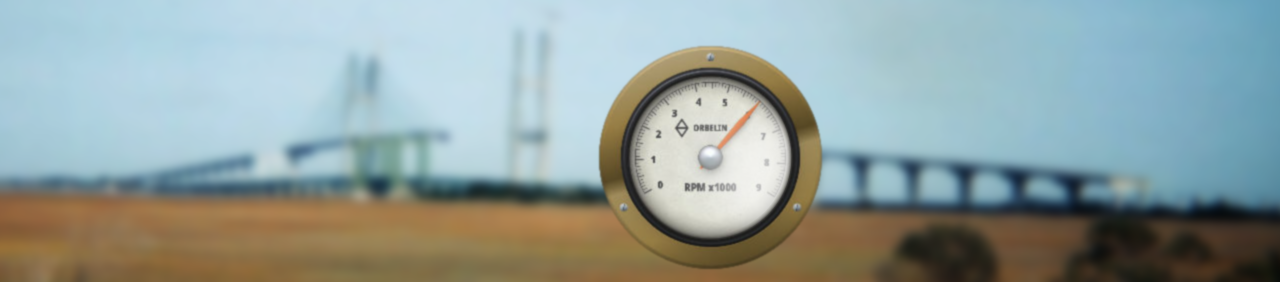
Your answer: 6000 rpm
